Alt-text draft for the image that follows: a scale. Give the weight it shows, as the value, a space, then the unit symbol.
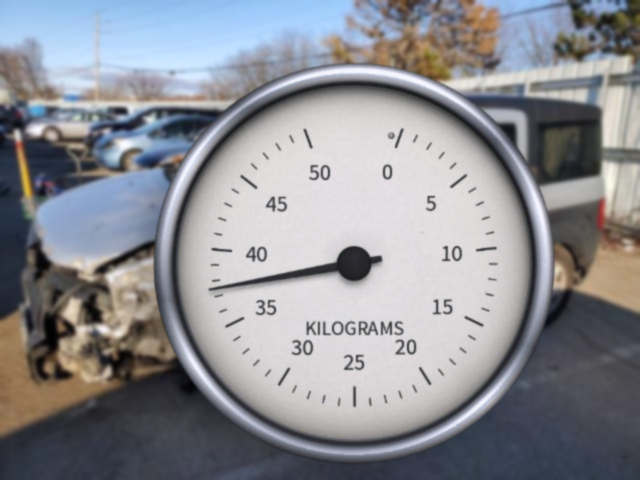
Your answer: 37.5 kg
